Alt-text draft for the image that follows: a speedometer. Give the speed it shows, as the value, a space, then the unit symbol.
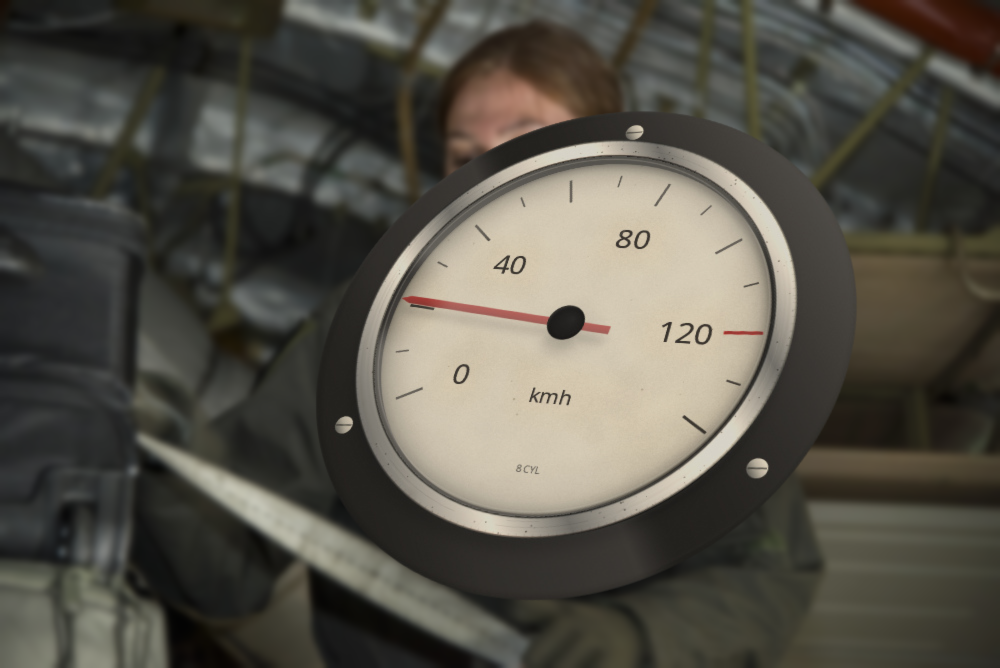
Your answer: 20 km/h
